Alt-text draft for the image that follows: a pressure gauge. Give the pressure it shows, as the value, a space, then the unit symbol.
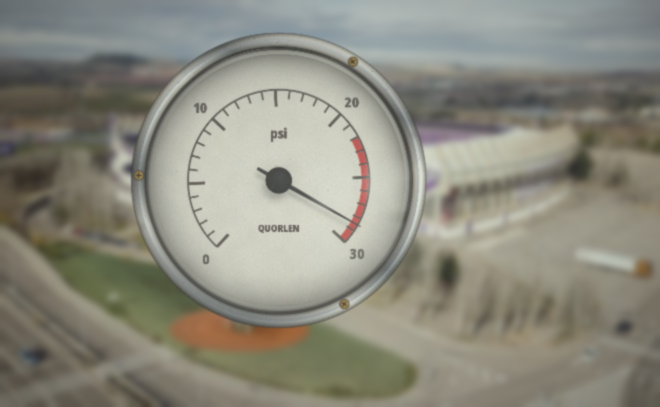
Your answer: 28.5 psi
